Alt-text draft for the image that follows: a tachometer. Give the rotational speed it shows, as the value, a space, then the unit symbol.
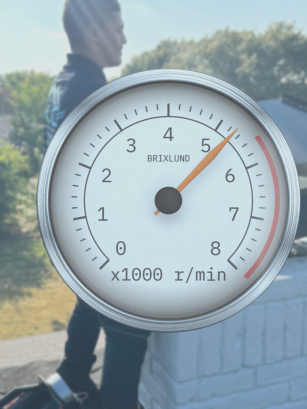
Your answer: 5300 rpm
